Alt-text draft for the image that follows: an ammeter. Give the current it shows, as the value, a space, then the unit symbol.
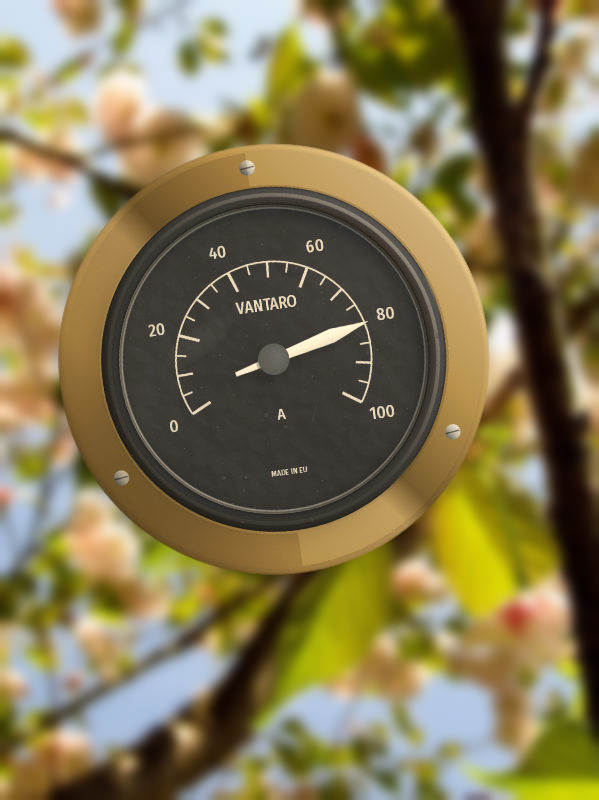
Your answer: 80 A
